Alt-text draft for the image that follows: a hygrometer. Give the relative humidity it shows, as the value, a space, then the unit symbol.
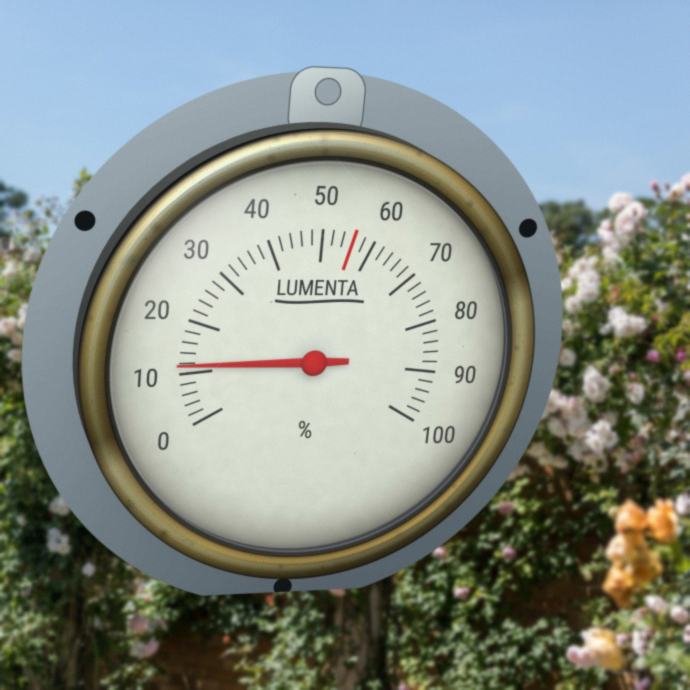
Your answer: 12 %
